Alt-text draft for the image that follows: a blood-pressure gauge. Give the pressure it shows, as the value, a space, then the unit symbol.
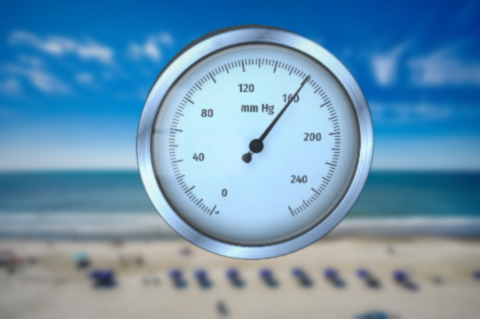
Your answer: 160 mmHg
